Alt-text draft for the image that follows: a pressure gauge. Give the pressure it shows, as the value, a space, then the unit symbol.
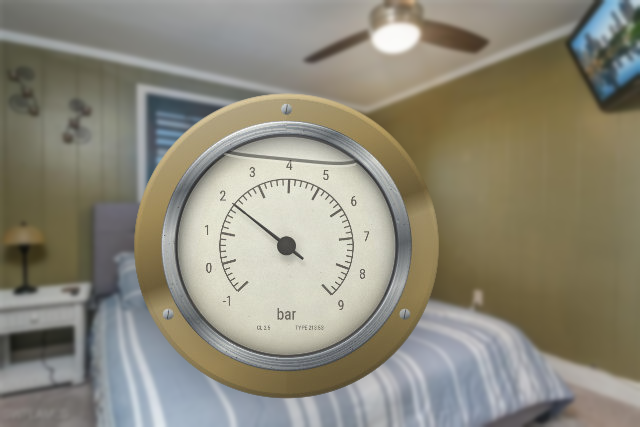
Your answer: 2 bar
